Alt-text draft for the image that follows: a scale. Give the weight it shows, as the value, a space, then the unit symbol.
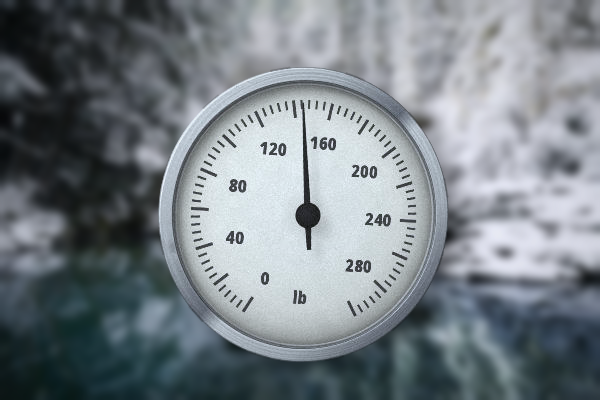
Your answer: 144 lb
